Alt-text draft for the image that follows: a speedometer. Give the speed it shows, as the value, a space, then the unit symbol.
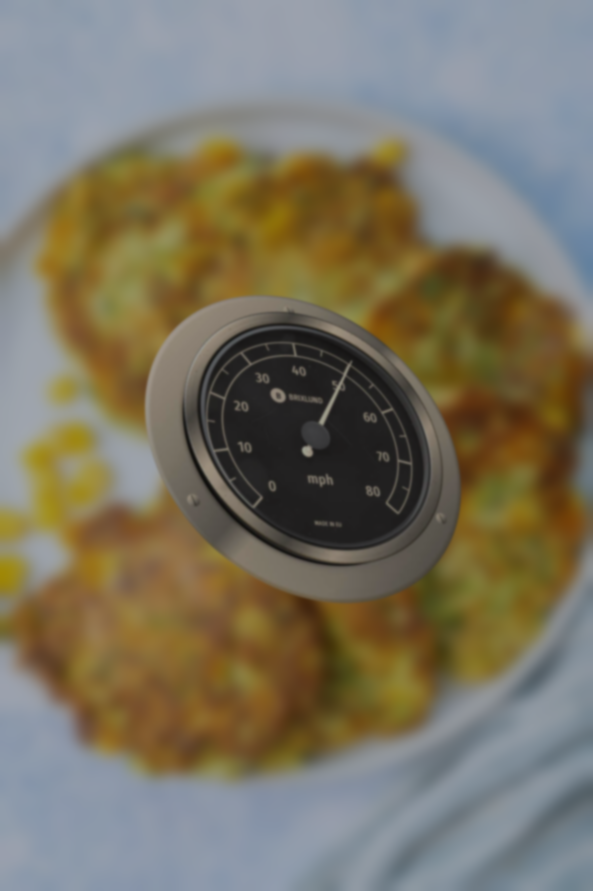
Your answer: 50 mph
